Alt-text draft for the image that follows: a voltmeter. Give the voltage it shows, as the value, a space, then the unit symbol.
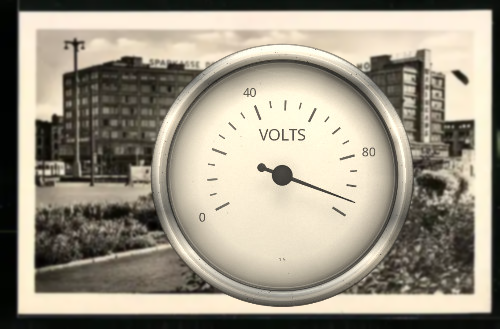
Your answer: 95 V
